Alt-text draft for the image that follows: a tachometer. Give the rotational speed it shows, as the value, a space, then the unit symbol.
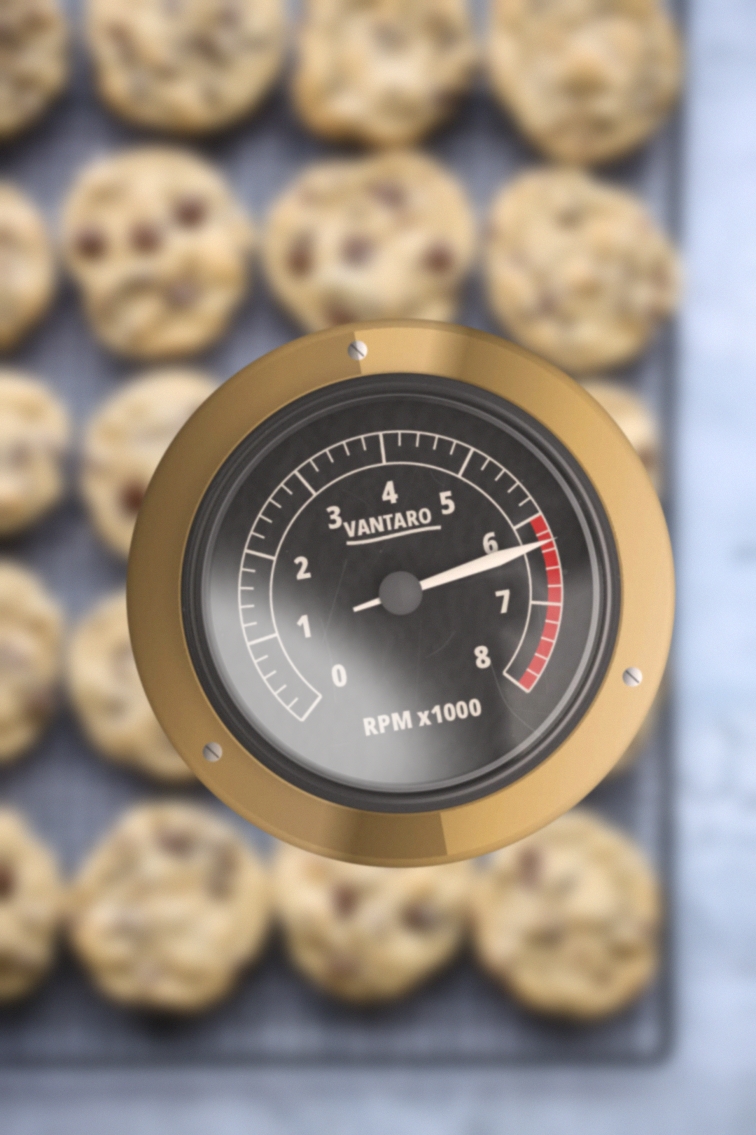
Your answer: 6300 rpm
